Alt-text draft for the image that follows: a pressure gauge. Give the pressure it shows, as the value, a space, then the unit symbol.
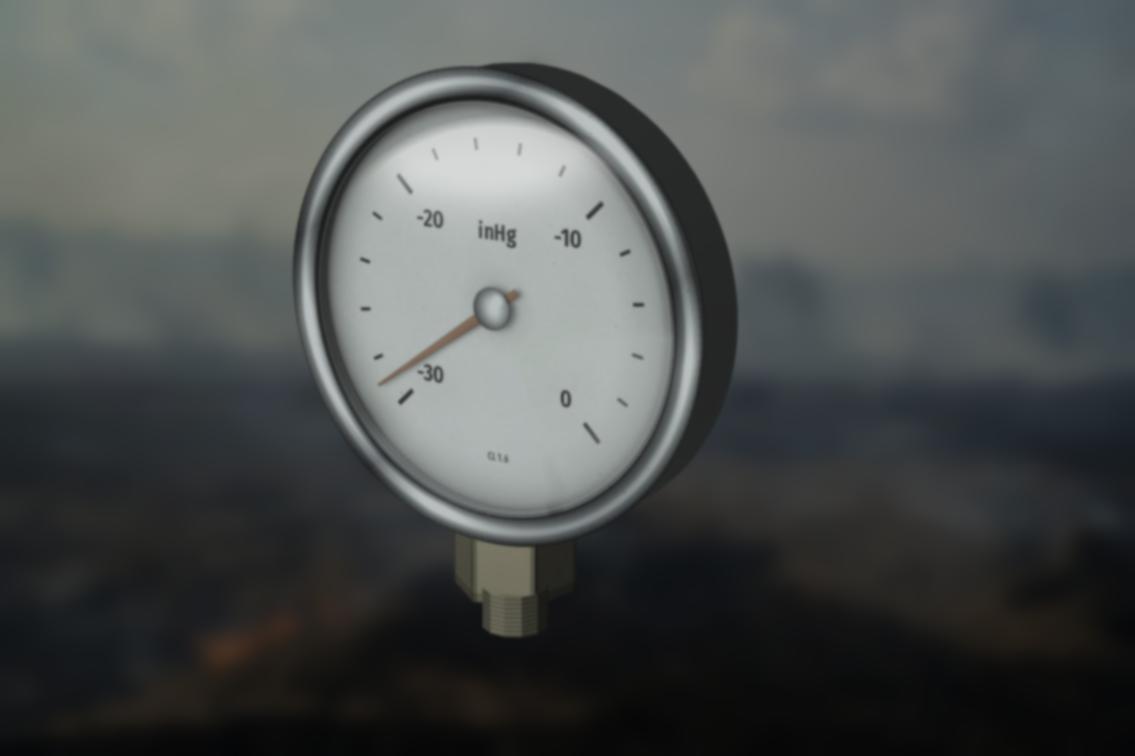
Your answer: -29 inHg
